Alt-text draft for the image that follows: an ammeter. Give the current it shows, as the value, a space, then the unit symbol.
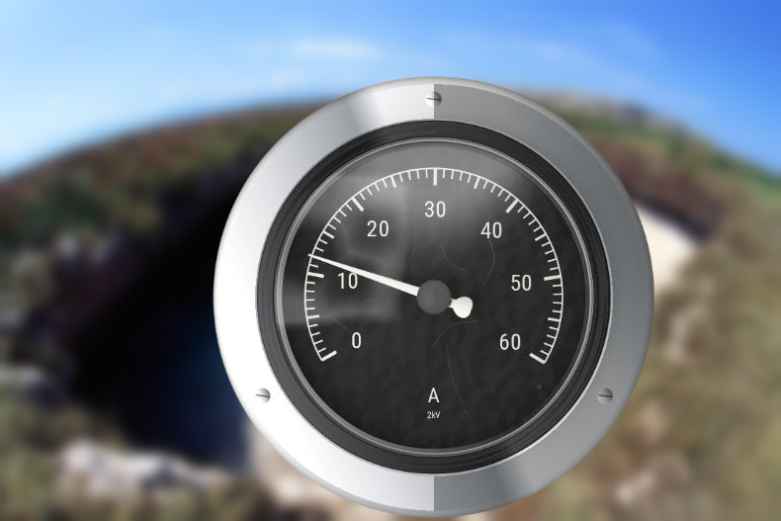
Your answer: 12 A
